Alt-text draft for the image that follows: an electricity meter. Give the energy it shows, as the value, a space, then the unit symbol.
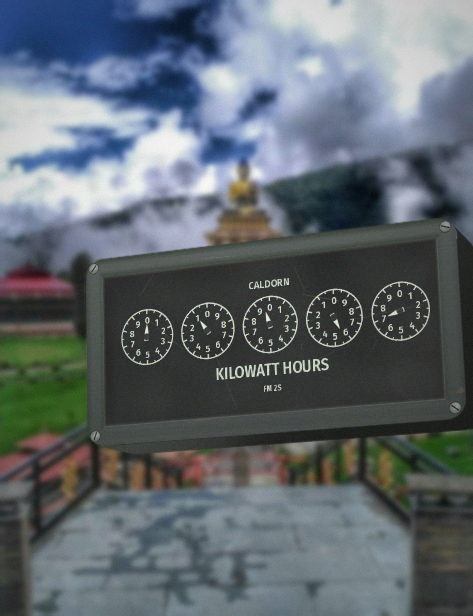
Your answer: 957 kWh
